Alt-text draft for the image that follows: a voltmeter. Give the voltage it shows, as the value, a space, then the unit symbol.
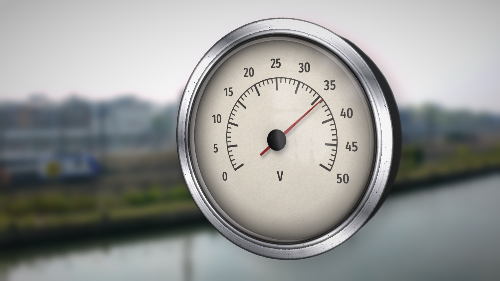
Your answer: 36 V
